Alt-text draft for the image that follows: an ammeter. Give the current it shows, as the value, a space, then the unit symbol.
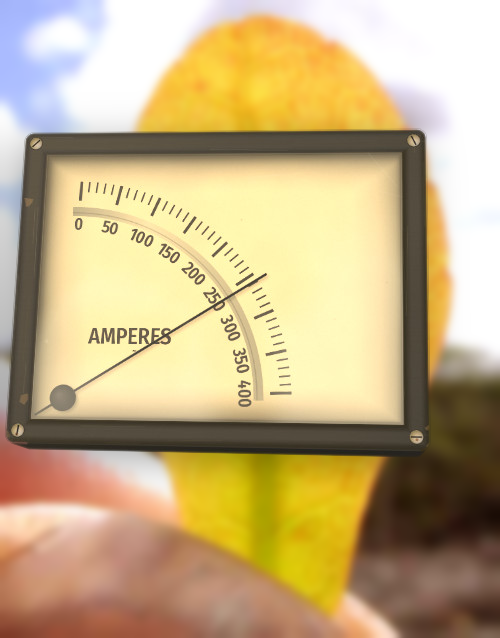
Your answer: 260 A
